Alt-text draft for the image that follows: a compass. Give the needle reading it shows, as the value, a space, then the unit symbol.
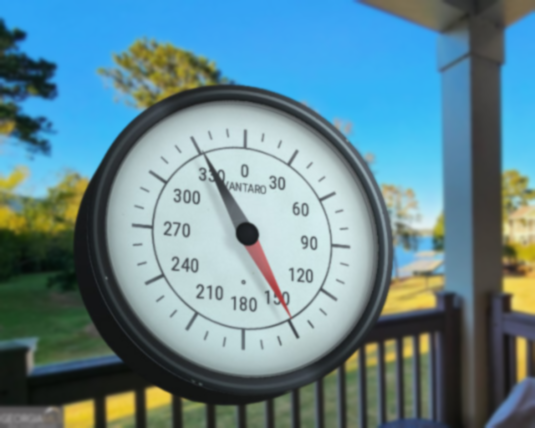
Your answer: 150 °
